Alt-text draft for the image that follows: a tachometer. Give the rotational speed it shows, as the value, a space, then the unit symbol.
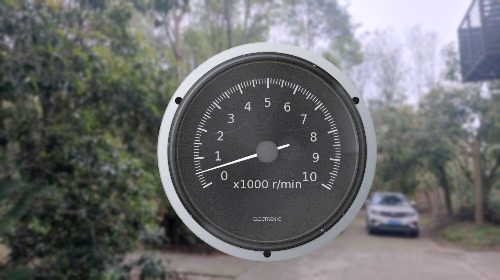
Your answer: 500 rpm
